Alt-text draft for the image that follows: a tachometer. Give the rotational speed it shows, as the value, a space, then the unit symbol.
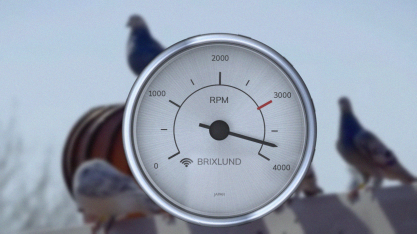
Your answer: 3750 rpm
